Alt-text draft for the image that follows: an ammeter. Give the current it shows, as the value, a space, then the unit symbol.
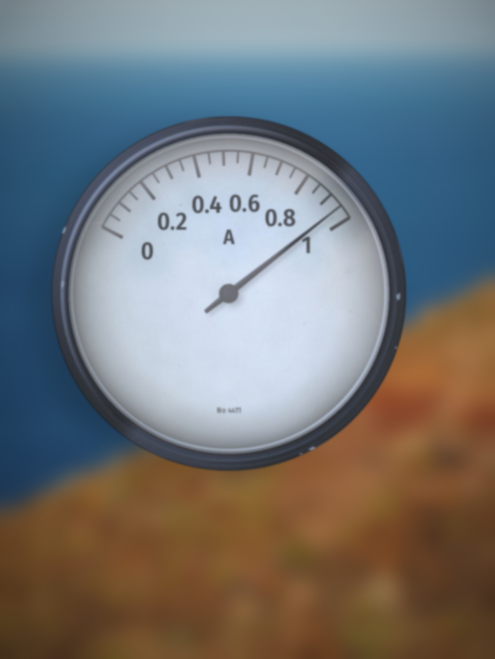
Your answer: 0.95 A
